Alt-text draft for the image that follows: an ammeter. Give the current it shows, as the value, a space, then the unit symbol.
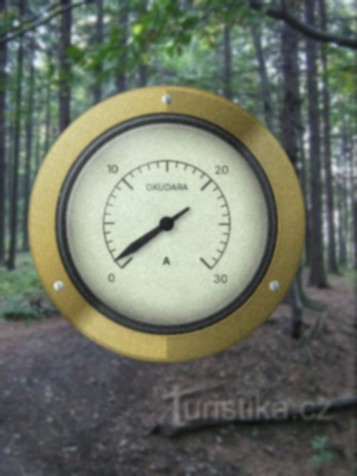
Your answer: 1 A
